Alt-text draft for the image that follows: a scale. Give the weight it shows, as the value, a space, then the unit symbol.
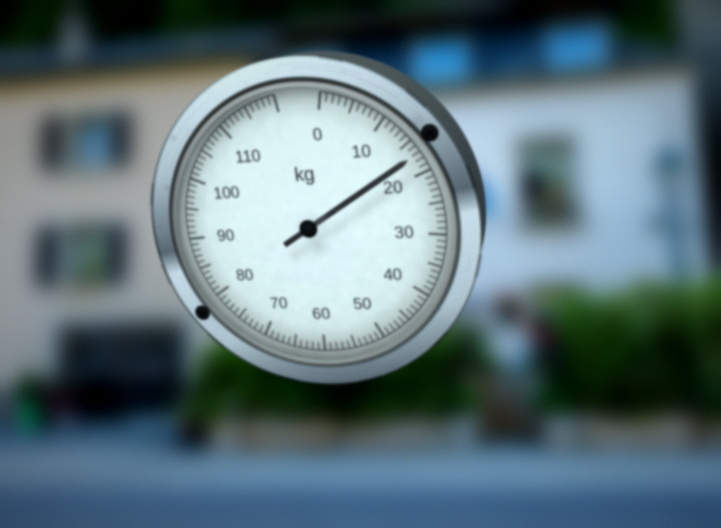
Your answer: 17 kg
